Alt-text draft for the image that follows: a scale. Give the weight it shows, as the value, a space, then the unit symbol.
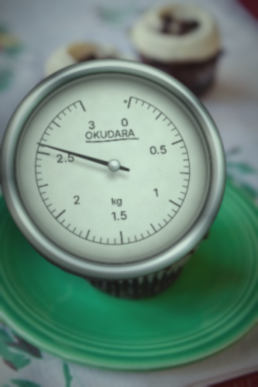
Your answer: 2.55 kg
